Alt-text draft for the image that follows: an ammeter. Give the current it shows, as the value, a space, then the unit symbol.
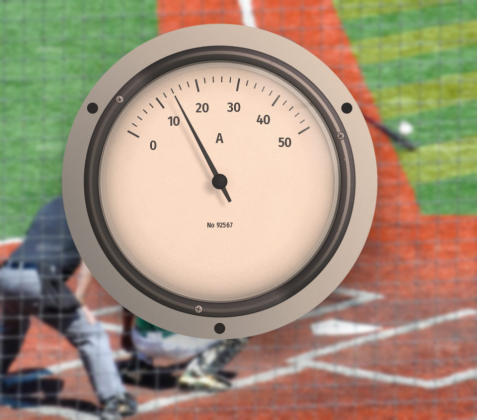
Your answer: 14 A
